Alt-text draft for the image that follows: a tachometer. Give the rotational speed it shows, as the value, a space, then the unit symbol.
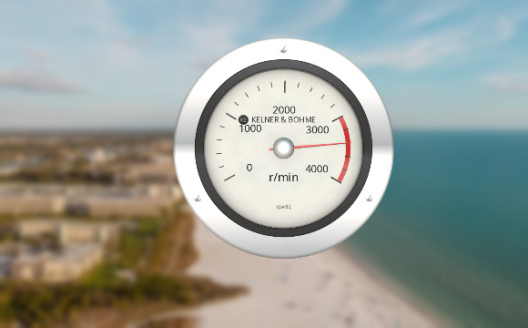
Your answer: 3400 rpm
